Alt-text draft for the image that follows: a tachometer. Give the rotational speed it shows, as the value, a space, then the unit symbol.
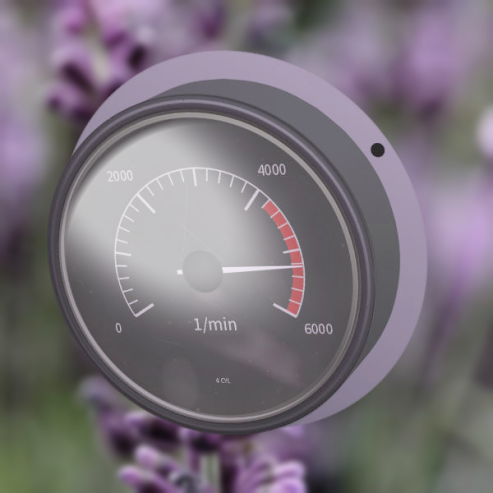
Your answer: 5200 rpm
